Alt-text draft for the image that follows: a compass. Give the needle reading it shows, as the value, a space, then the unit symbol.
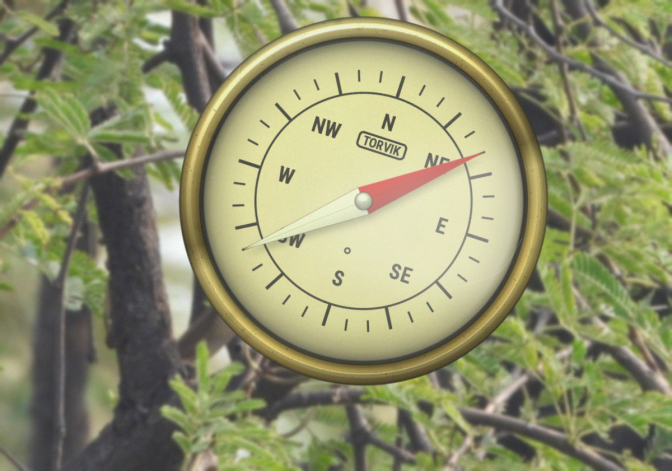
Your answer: 50 °
